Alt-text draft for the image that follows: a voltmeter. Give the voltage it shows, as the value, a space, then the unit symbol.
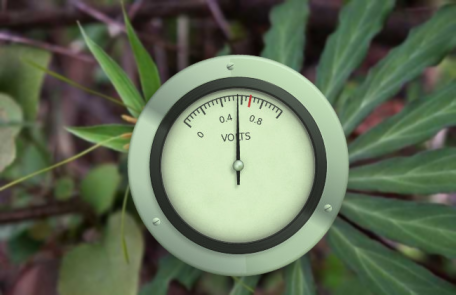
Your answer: 0.56 V
